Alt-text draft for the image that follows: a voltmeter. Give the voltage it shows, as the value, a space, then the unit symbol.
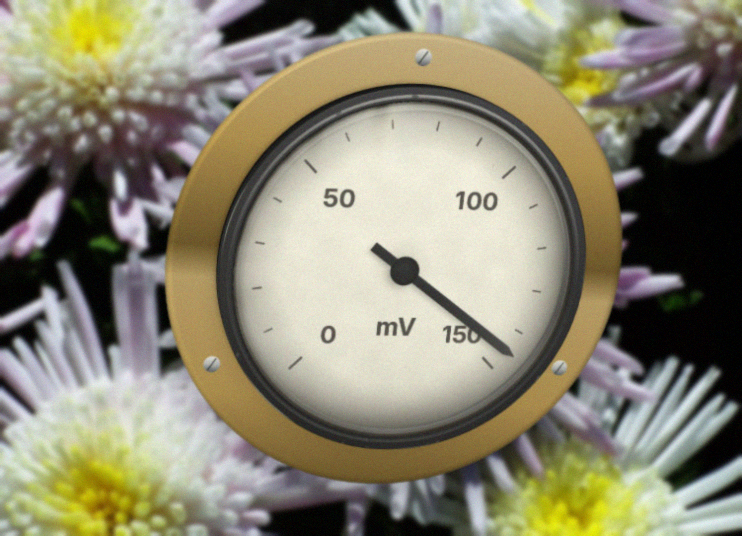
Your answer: 145 mV
